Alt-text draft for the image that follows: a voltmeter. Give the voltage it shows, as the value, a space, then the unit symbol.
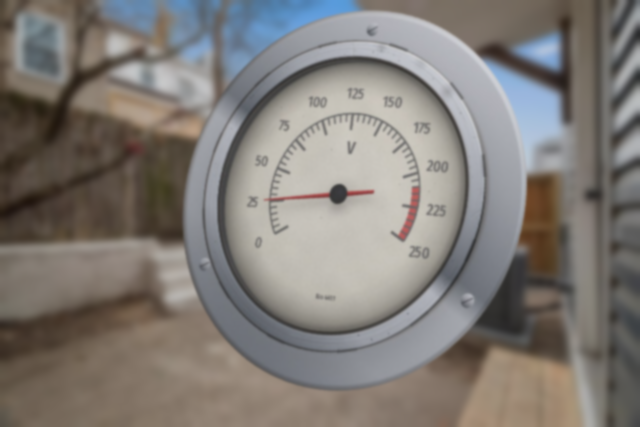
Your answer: 25 V
